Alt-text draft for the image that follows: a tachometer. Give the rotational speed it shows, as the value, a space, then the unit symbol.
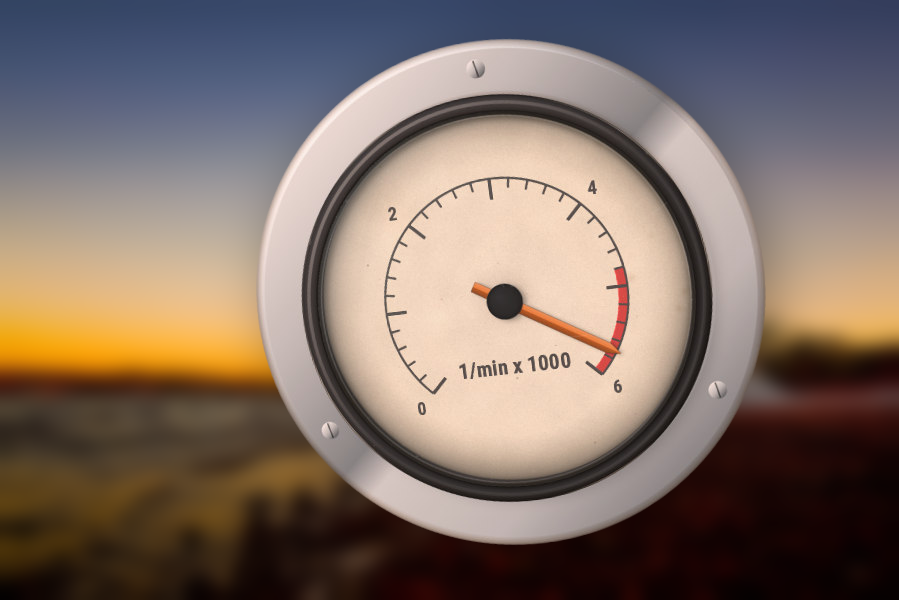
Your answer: 5700 rpm
